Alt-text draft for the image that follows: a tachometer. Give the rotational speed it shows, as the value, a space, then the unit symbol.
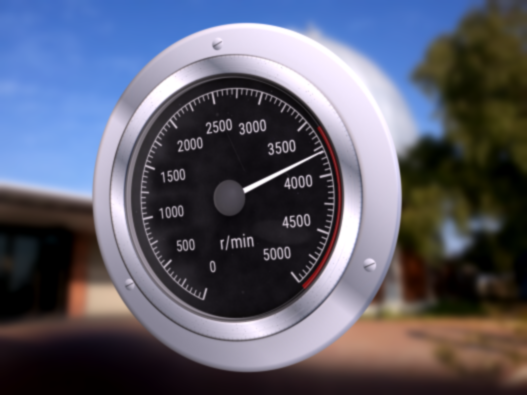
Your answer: 3800 rpm
